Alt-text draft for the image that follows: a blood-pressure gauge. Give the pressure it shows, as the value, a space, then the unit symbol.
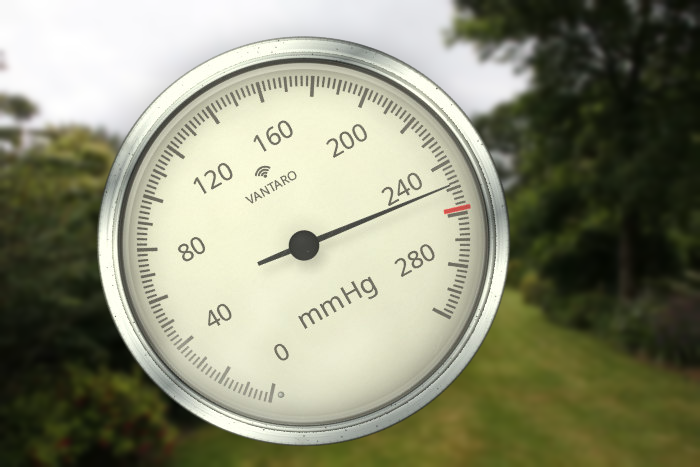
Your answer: 248 mmHg
